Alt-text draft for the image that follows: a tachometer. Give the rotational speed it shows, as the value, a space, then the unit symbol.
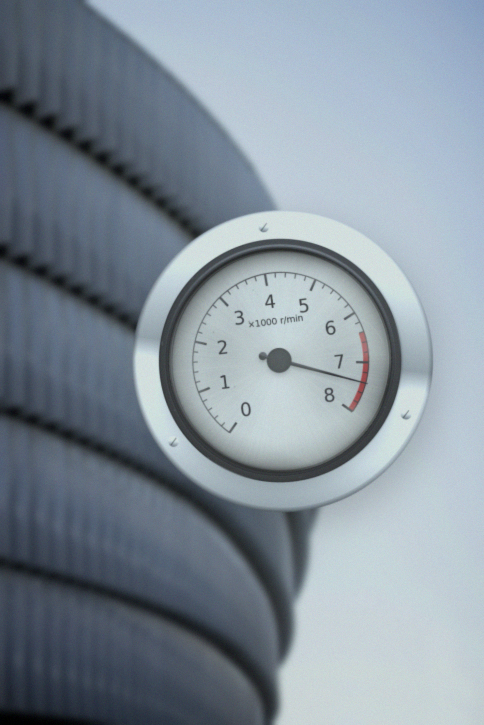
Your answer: 7400 rpm
